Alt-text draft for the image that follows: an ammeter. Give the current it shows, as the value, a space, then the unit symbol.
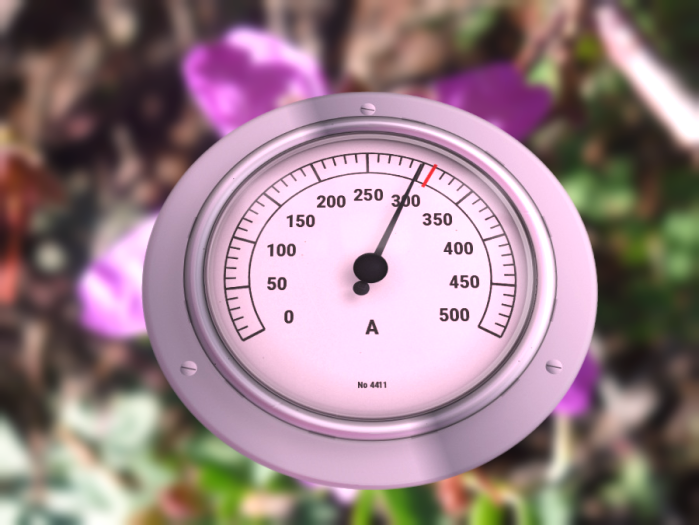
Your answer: 300 A
